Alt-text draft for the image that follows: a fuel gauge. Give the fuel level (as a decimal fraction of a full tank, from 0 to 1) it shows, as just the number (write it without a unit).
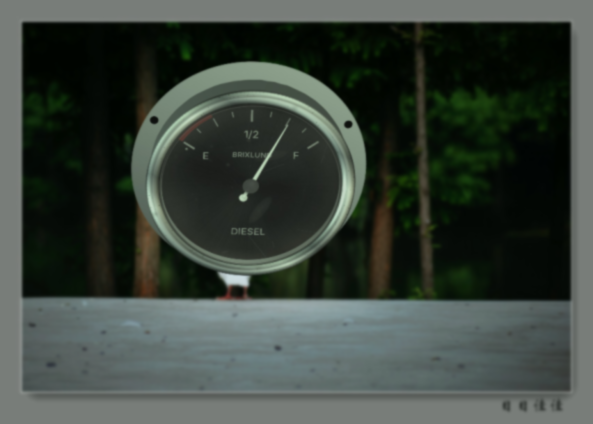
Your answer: 0.75
